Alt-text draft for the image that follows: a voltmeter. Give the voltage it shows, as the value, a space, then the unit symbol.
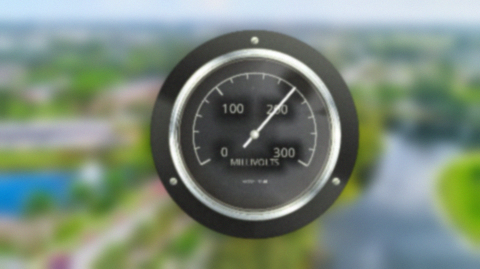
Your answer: 200 mV
